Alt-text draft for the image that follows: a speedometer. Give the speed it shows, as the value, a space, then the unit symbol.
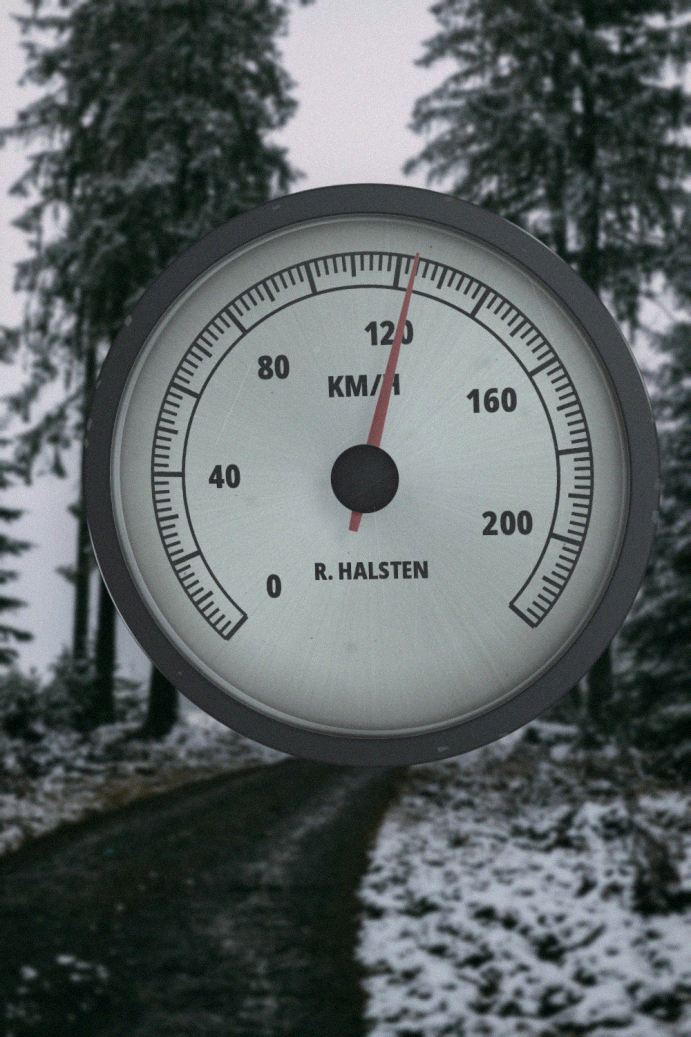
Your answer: 124 km/h
